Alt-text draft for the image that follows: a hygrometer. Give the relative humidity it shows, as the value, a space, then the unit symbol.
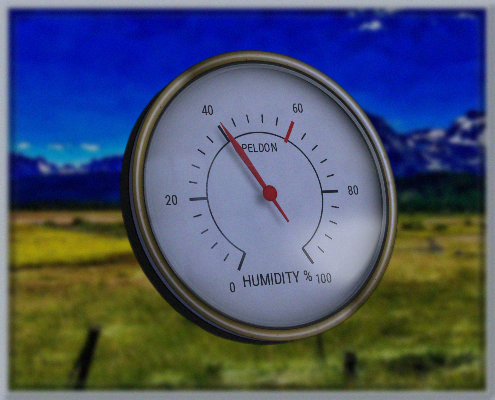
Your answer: 40 %
